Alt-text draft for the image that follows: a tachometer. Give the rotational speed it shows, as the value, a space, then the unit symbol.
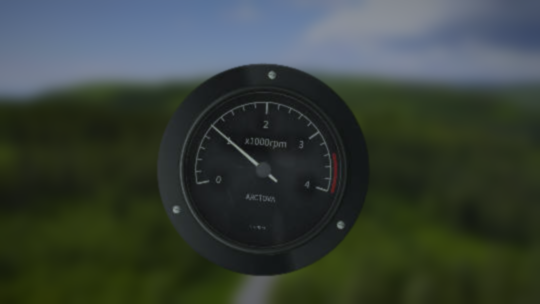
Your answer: 1000 rpm
